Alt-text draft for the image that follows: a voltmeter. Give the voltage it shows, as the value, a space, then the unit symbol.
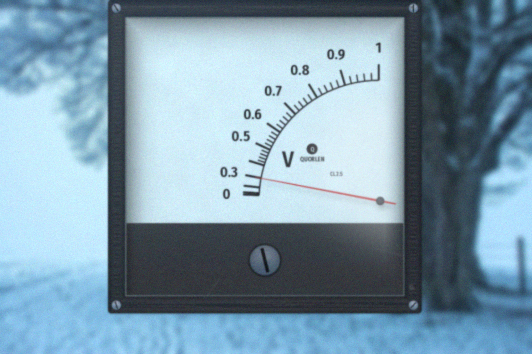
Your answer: 0.3 V
